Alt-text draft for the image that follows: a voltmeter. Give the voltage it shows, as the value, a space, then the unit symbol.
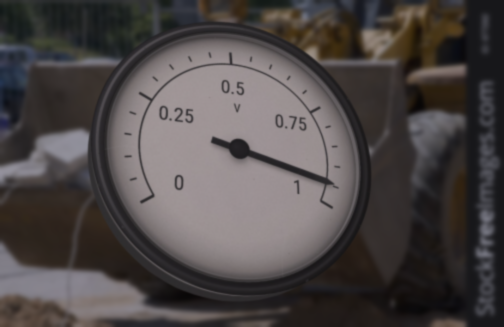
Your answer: 0.95 V
